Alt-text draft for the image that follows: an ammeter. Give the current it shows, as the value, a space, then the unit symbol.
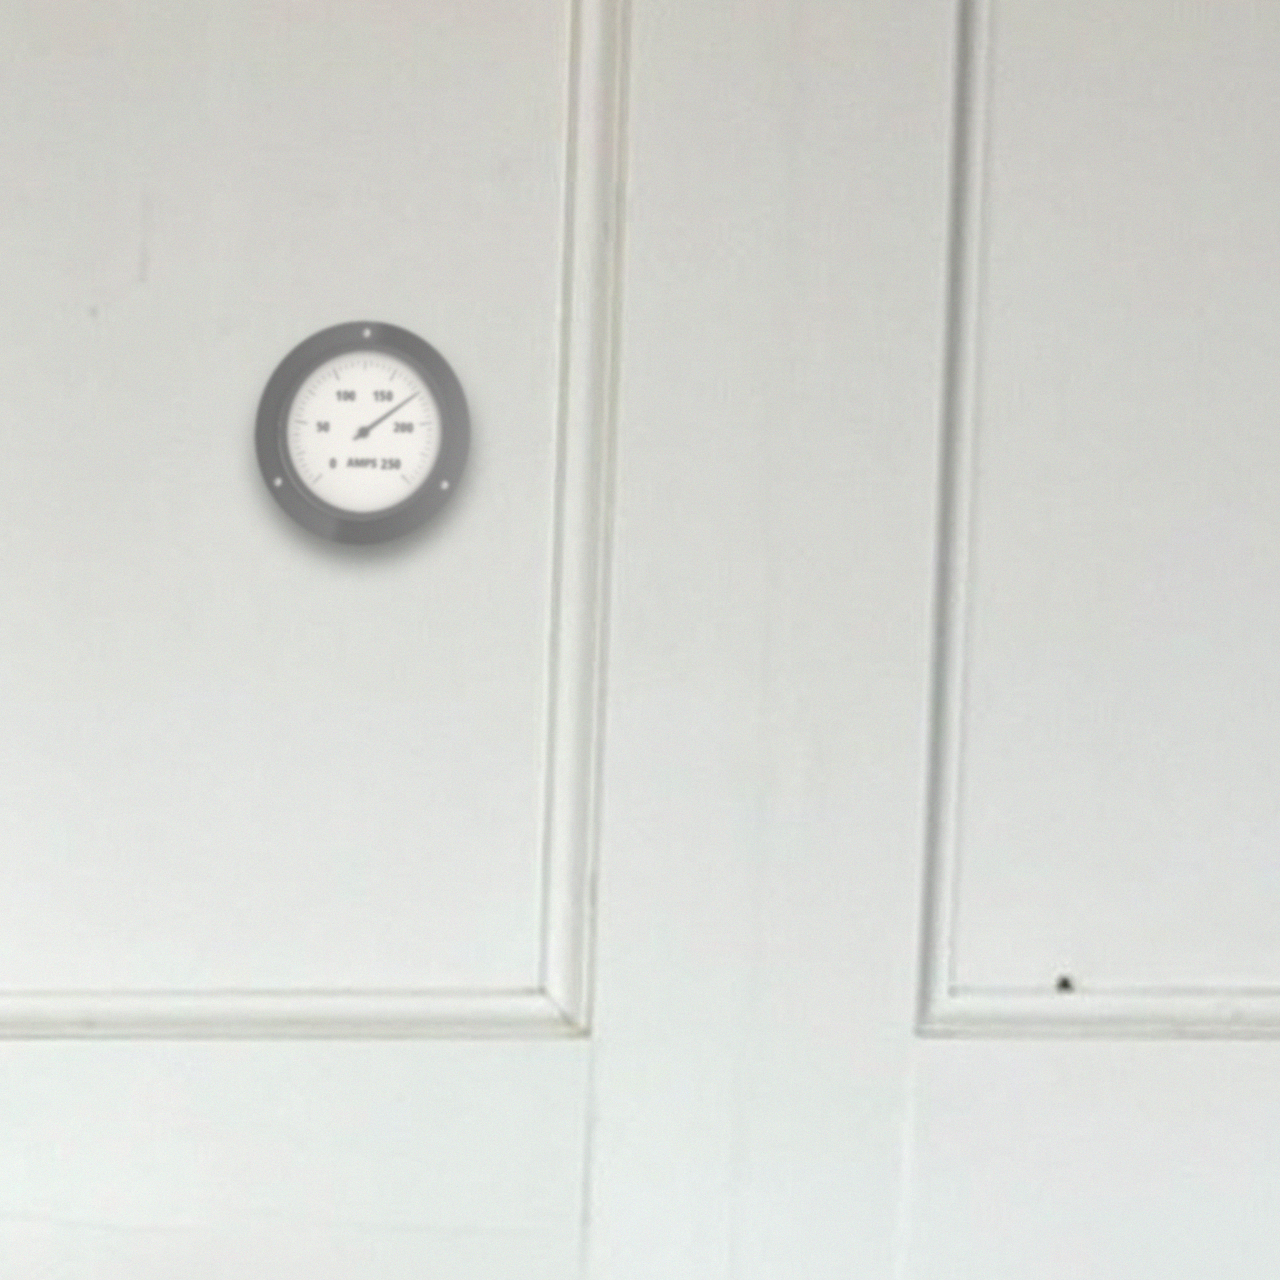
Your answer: 175 A
